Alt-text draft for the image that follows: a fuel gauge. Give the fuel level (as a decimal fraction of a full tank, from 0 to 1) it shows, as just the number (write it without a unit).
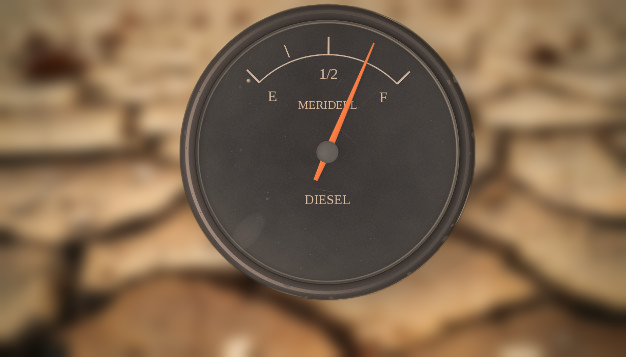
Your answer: 0.75
